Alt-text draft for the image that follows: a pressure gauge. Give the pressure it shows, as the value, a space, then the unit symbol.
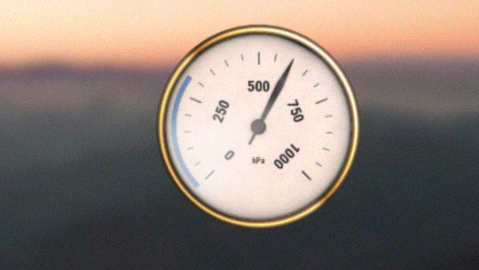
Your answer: 600 kPa
